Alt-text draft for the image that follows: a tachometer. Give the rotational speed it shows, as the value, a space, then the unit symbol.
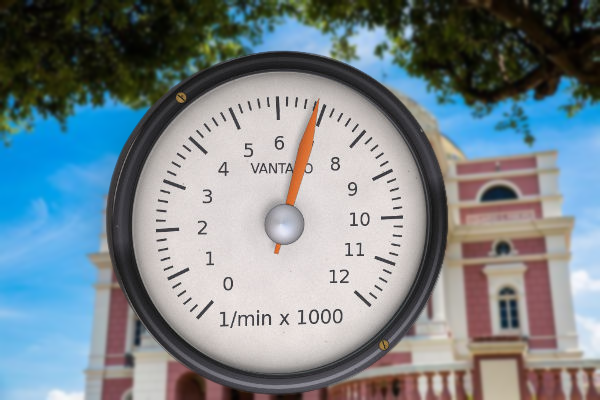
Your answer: 6800 rpm
